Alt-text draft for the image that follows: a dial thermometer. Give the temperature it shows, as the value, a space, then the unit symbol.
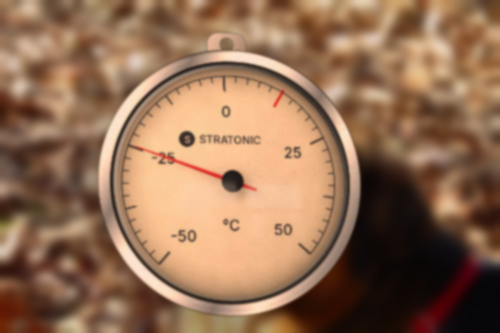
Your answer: -25 °C
